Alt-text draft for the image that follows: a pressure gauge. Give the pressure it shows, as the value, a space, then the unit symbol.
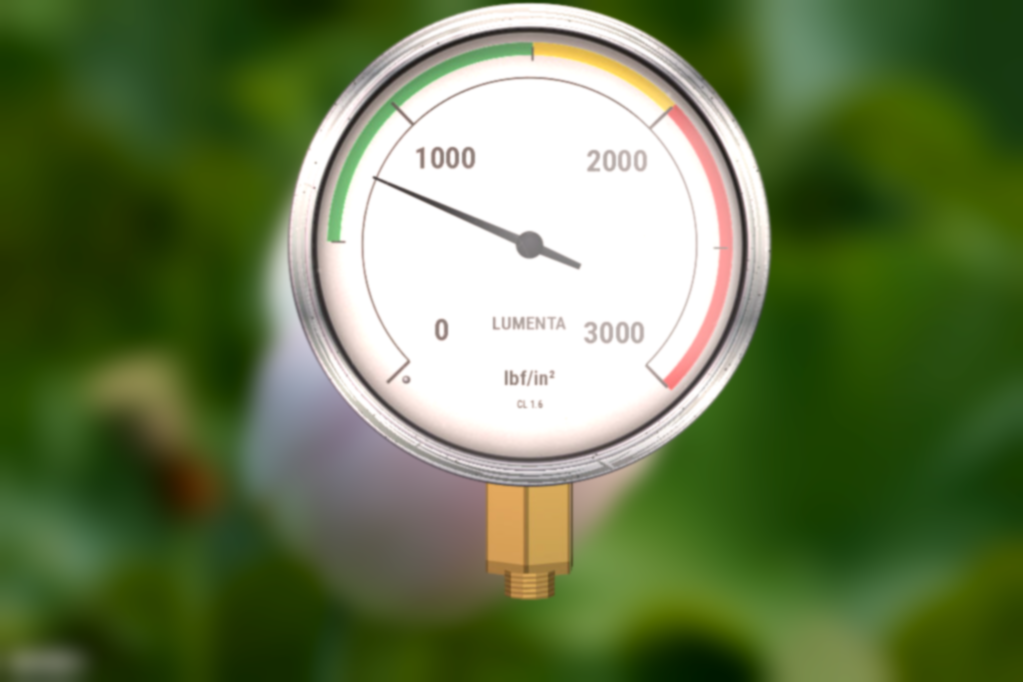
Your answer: 750 psi
